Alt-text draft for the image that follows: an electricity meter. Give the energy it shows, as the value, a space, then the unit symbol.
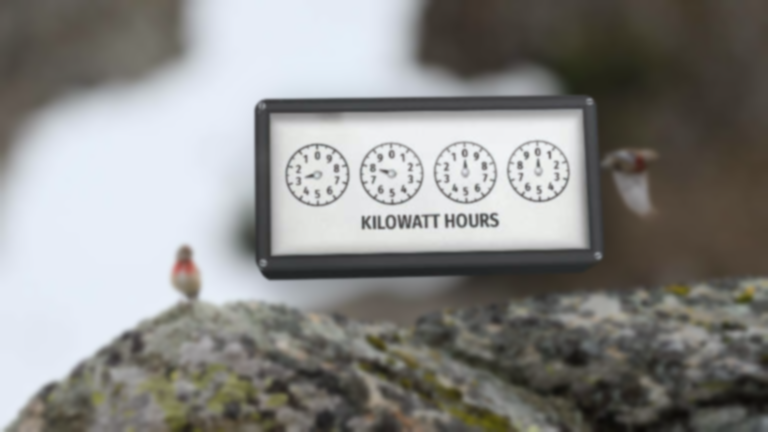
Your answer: 2800 kWh
